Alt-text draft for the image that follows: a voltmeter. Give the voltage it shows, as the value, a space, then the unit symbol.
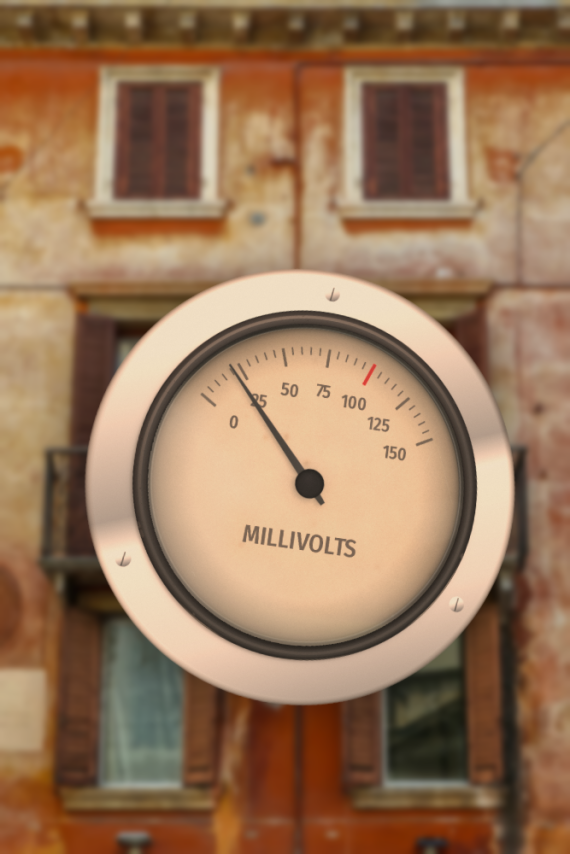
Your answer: 20 mV
